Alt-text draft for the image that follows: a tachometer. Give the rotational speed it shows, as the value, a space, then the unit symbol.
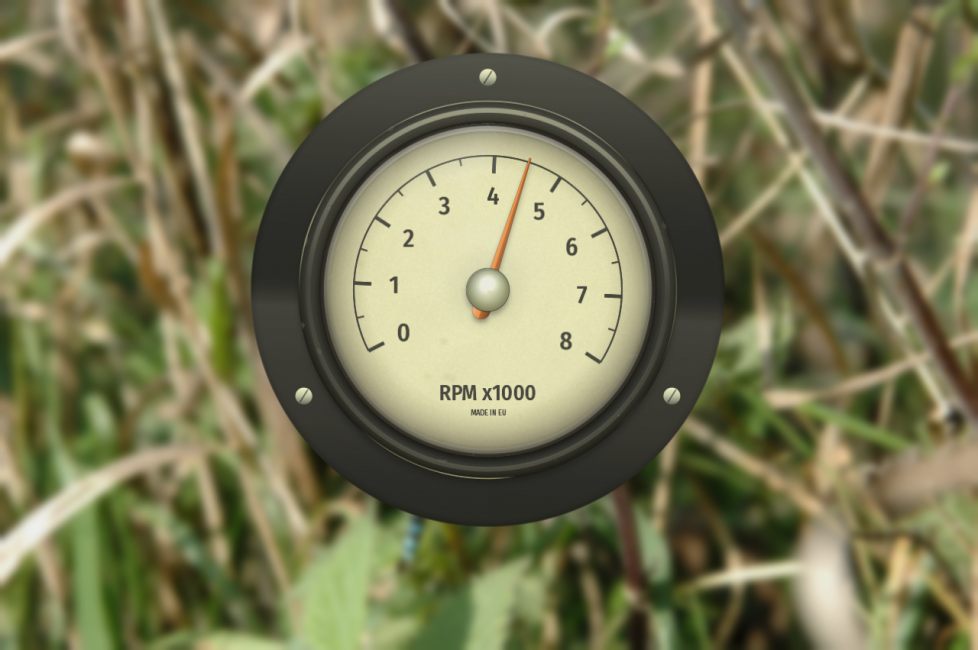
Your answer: 4500 rpm
